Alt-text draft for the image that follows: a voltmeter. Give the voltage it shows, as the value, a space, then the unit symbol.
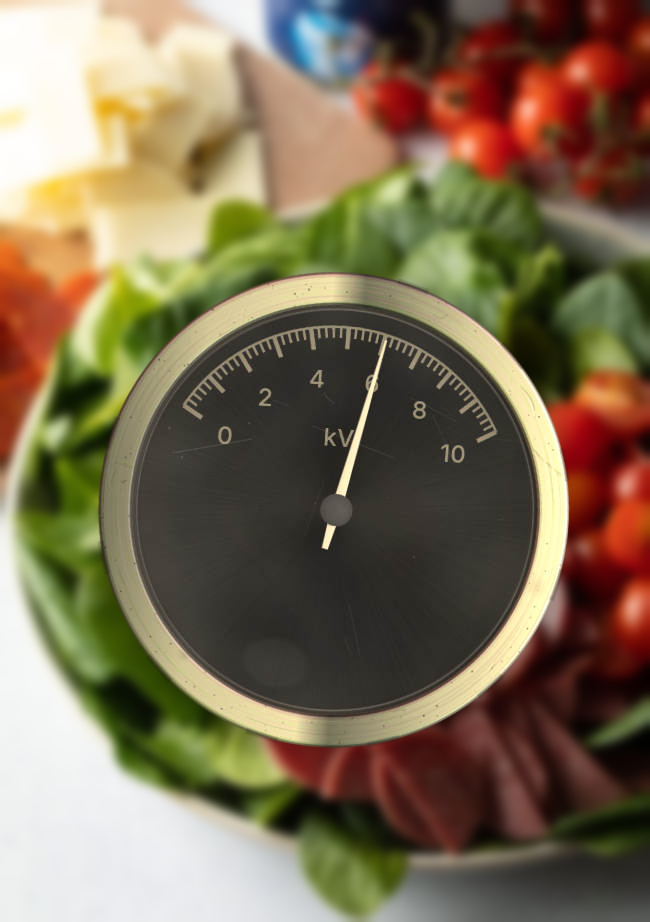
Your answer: 6 kV
